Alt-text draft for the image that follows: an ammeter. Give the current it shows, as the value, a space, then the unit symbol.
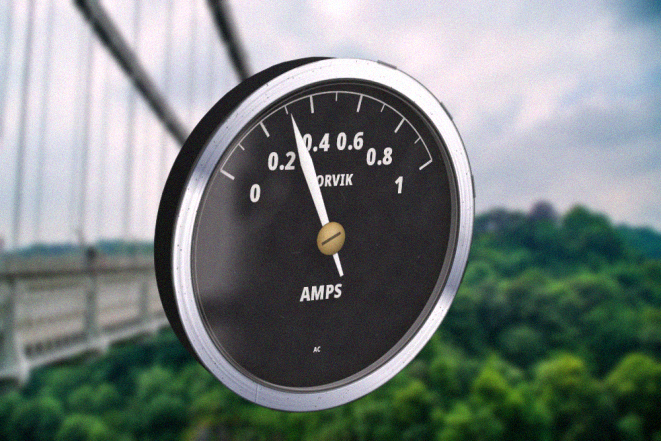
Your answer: 0.3 A
